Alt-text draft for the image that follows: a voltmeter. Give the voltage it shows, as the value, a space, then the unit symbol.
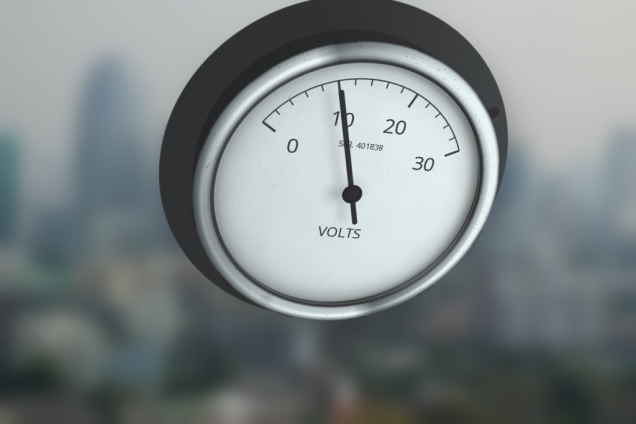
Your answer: 10 V
